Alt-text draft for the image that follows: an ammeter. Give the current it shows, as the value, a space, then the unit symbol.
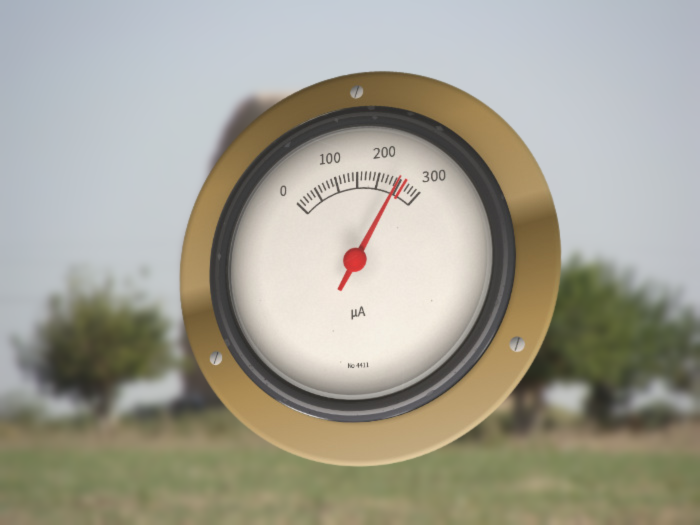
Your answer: 250 µA
